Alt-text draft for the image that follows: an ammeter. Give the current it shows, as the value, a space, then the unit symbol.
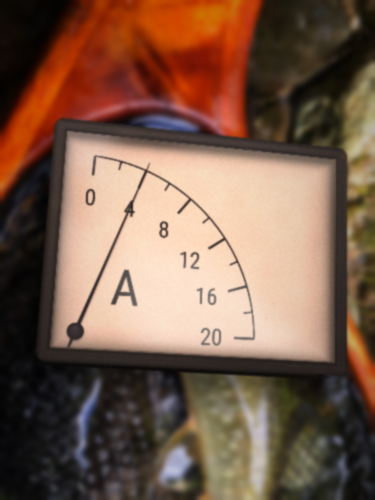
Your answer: 4 A
